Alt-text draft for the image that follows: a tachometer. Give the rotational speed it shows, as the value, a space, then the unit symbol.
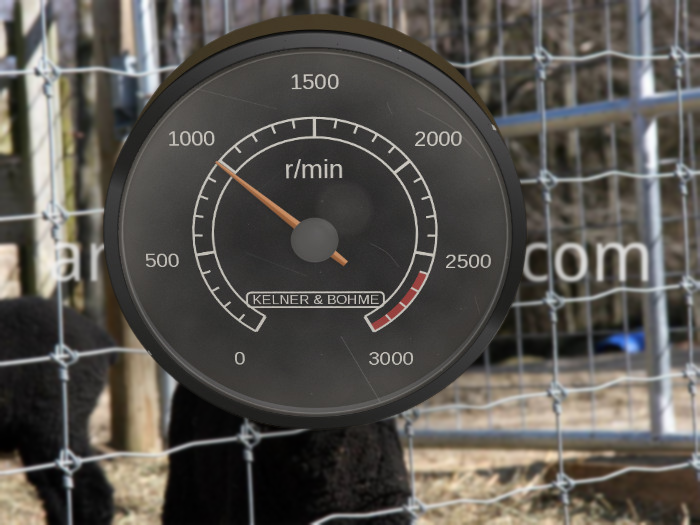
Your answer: 1000 rpm
